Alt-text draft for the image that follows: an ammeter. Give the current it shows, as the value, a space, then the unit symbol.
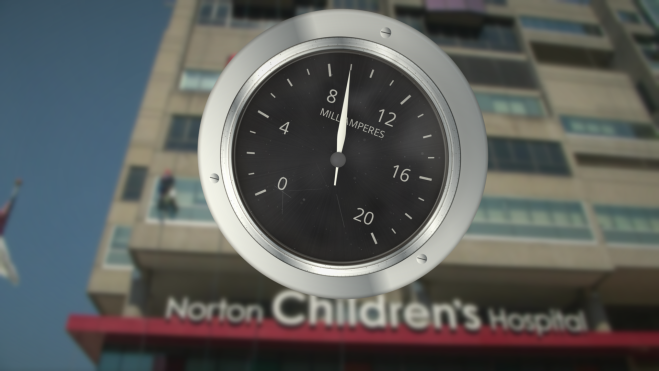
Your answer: 9 mA
